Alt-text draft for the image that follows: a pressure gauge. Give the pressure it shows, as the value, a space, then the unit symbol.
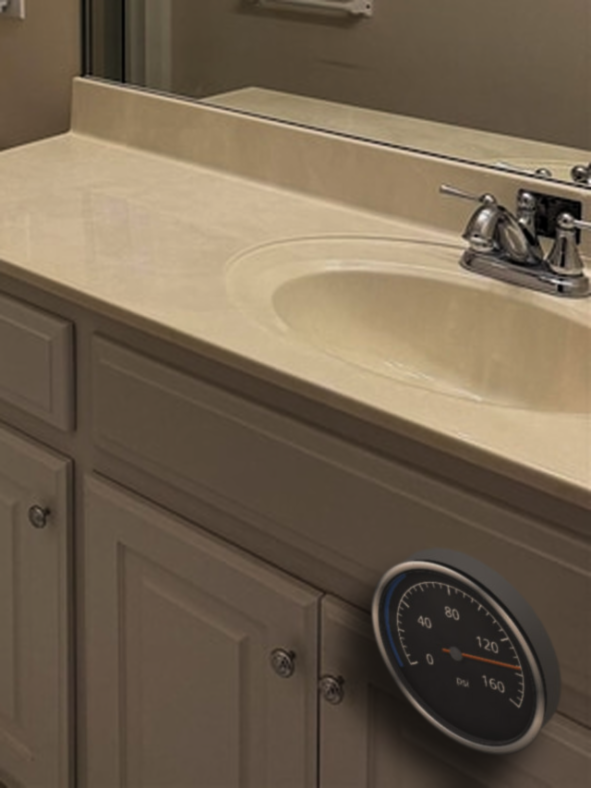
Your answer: 135 psi
